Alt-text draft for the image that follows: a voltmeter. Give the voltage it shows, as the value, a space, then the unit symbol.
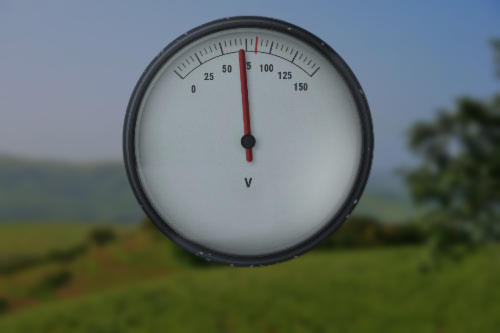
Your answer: 70 V
